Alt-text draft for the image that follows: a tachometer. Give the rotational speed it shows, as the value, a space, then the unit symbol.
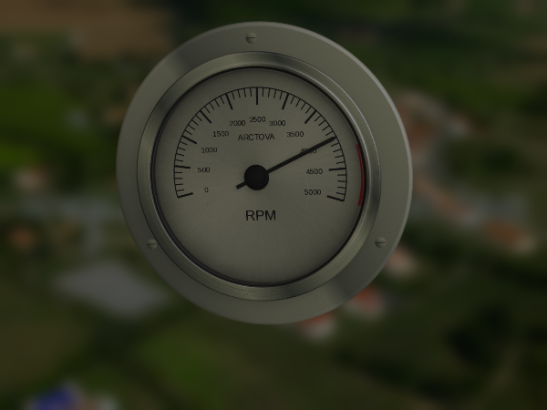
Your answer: 4000 rpm
